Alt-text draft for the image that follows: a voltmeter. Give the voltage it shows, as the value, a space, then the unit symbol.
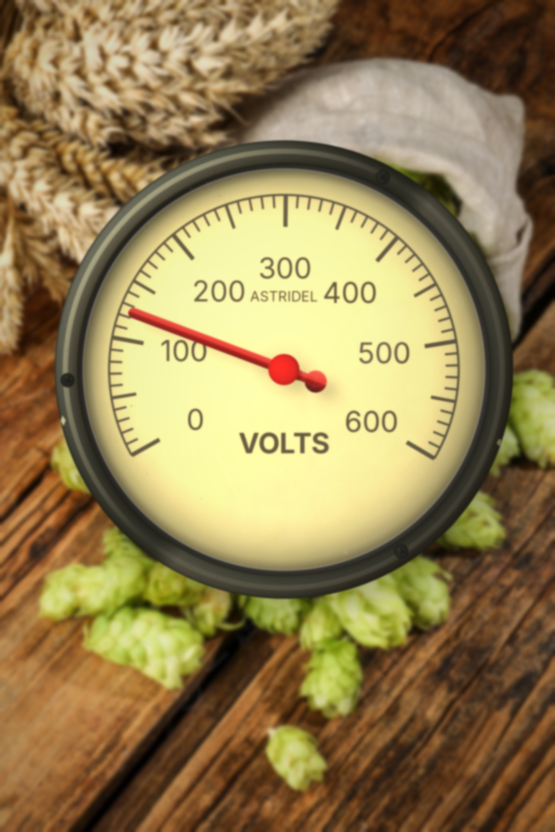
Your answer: 125 V
